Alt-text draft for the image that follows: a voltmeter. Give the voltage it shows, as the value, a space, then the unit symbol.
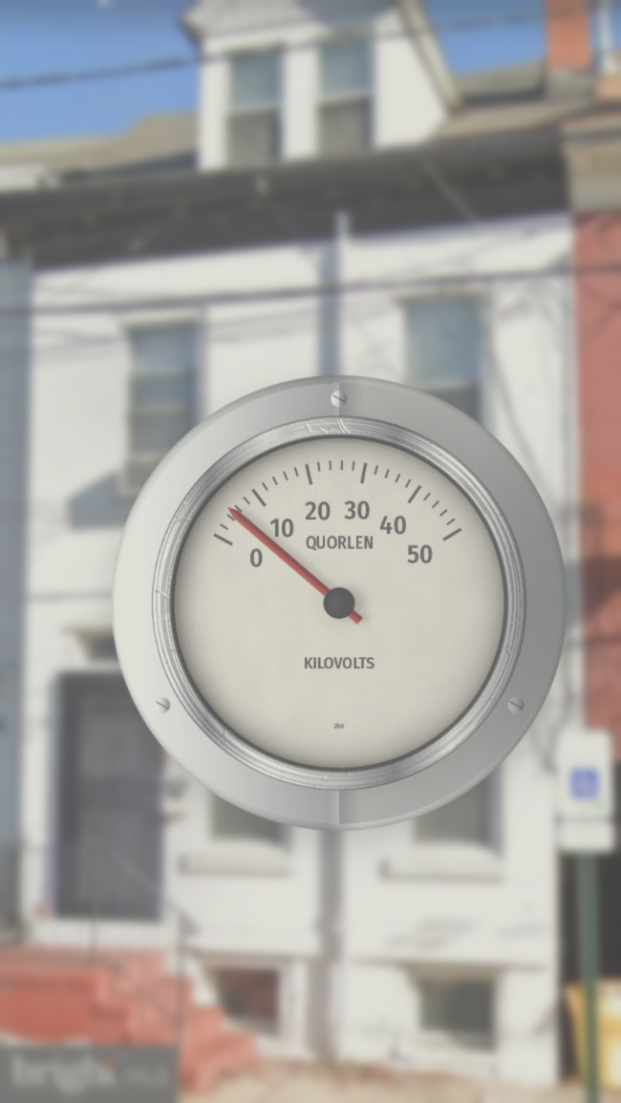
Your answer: 5 kV
